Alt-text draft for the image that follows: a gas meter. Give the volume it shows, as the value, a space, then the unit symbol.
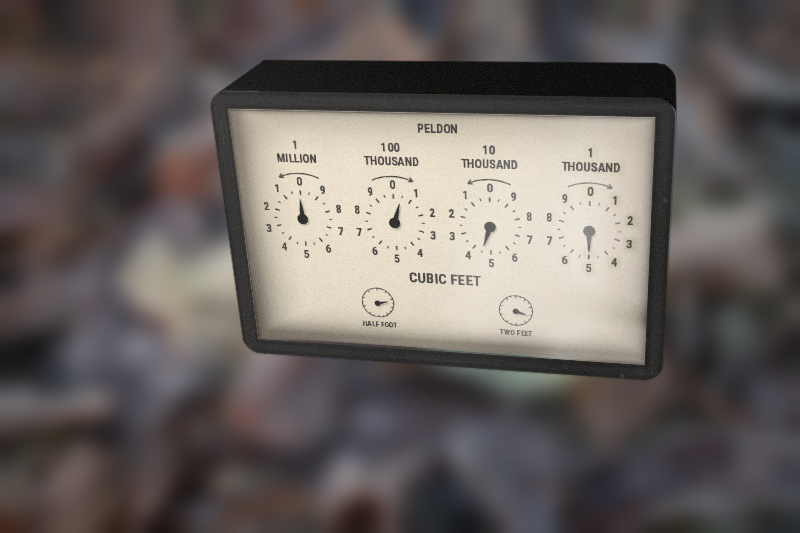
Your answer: 4500 ft³
